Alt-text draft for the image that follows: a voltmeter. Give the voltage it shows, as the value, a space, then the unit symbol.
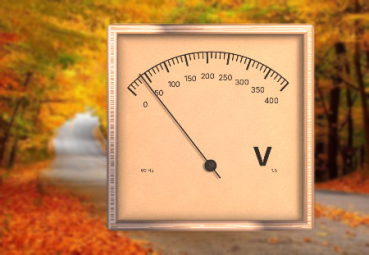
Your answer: 40 V
